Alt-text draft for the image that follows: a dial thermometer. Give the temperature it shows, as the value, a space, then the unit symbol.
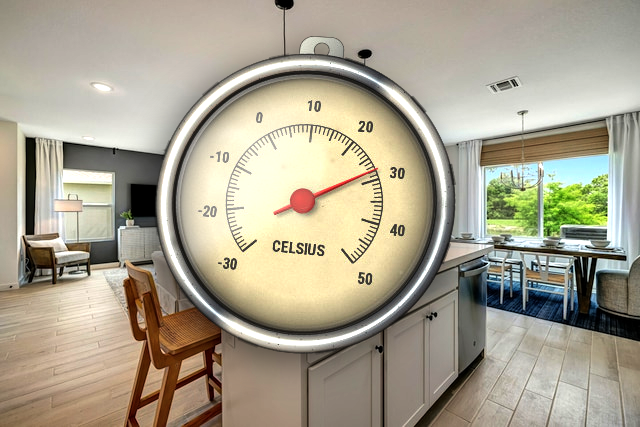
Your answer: 28 °C
